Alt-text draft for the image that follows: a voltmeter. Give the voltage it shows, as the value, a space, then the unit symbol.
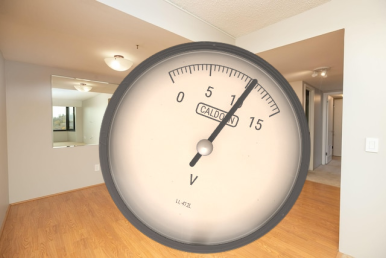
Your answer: 10.5 V
